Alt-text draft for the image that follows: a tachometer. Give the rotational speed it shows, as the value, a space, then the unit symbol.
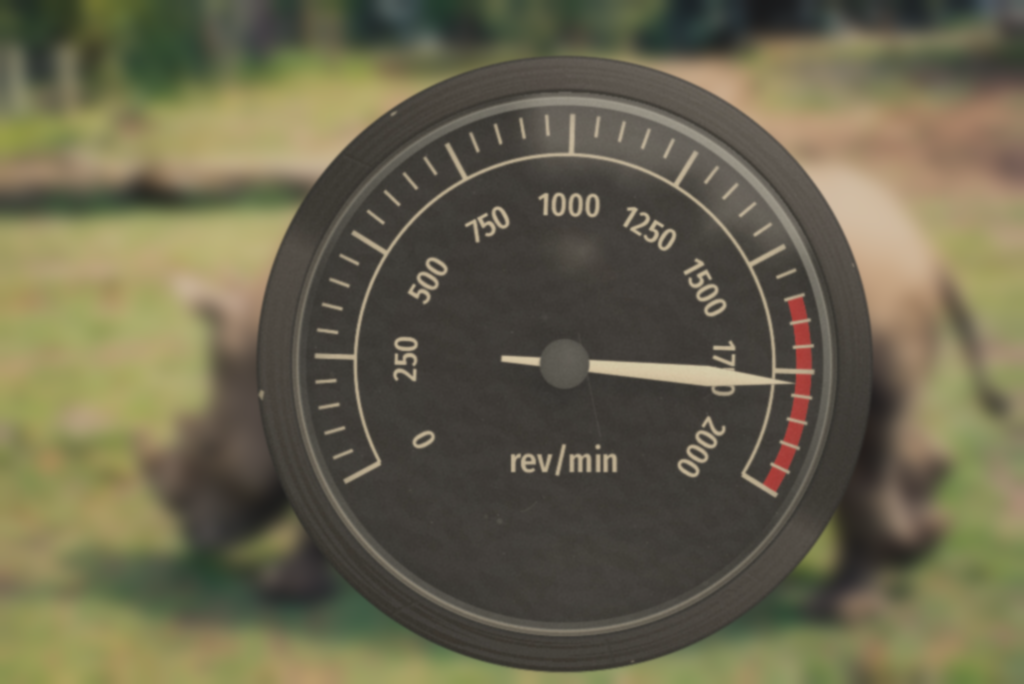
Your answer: 1775 rpm
